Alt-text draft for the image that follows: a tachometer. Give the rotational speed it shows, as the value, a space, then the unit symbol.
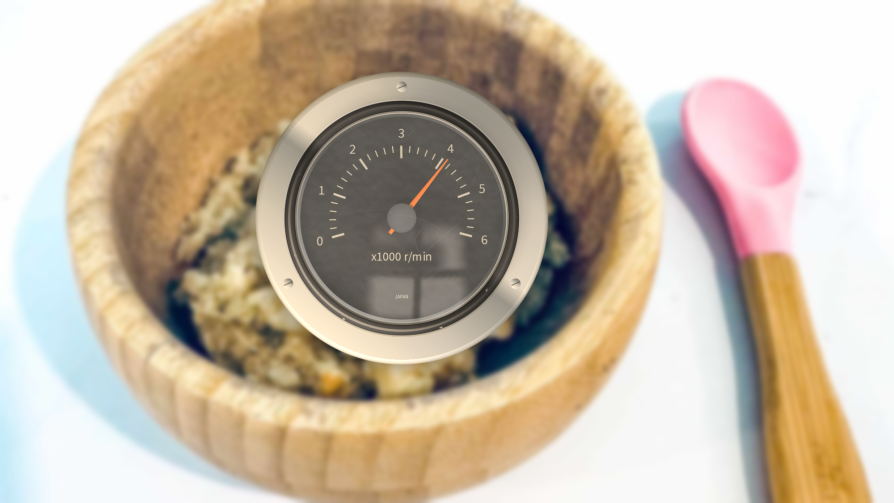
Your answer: 4100 rpm
